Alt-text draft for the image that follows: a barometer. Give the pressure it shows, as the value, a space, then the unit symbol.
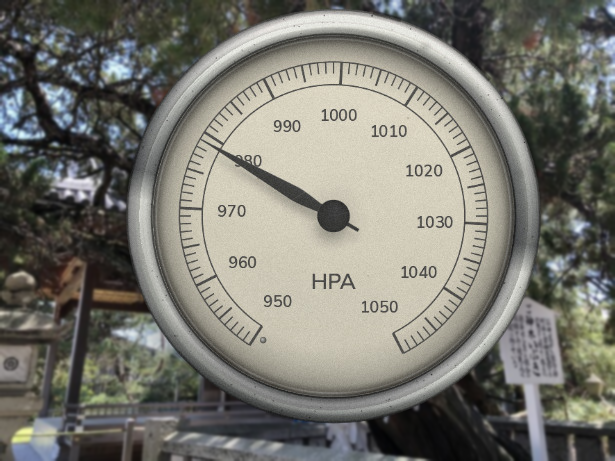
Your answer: 979 hPa
